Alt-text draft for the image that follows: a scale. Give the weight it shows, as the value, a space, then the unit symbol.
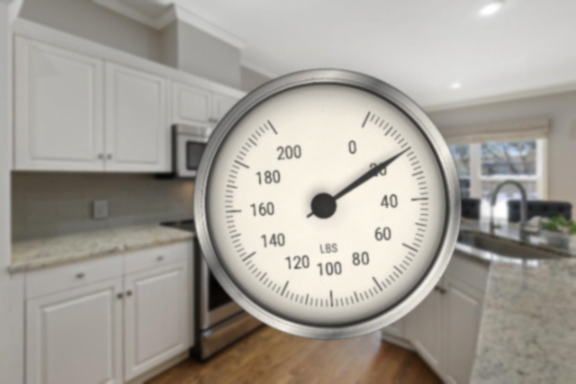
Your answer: 20 lb
